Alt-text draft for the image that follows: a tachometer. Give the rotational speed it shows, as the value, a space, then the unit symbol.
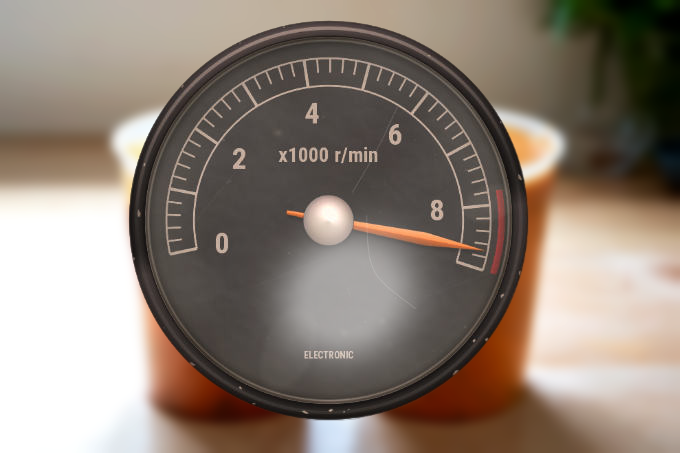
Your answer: 8700 rpm
